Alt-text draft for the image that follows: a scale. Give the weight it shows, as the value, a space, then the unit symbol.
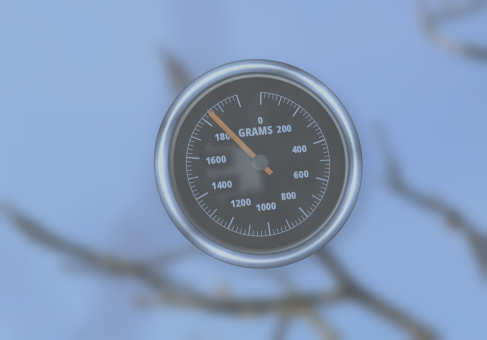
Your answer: 1840 g
